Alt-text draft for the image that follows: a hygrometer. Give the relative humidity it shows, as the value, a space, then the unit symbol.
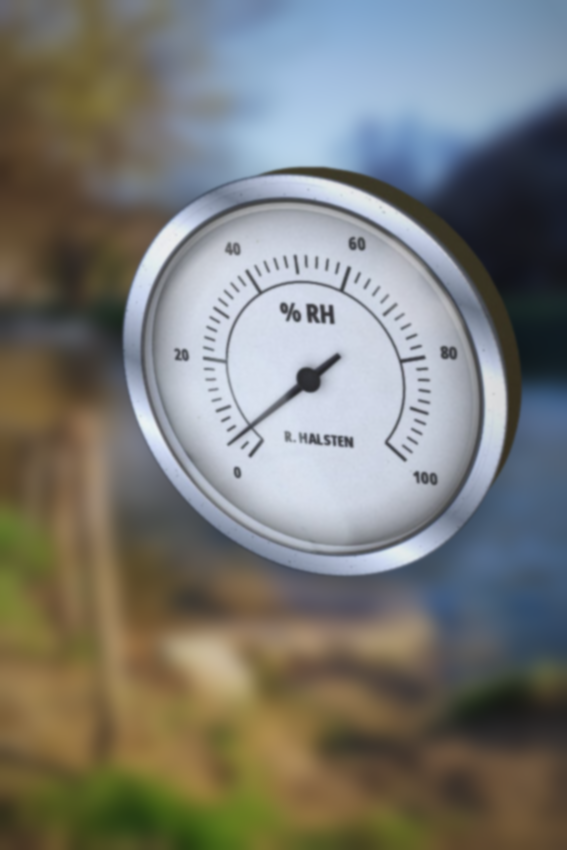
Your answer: 4 %
